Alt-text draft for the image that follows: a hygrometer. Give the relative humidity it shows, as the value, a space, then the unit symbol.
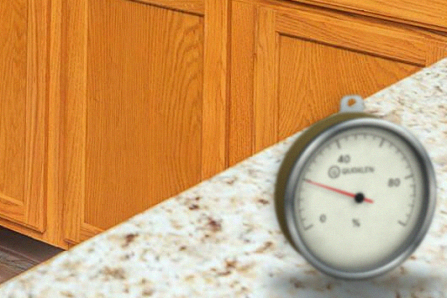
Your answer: 20 %
